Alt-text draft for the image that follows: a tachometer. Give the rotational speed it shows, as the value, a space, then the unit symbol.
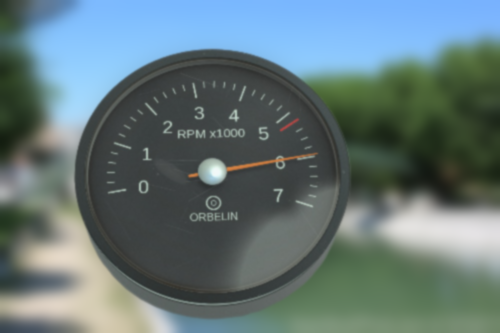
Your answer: 6000 rpm
